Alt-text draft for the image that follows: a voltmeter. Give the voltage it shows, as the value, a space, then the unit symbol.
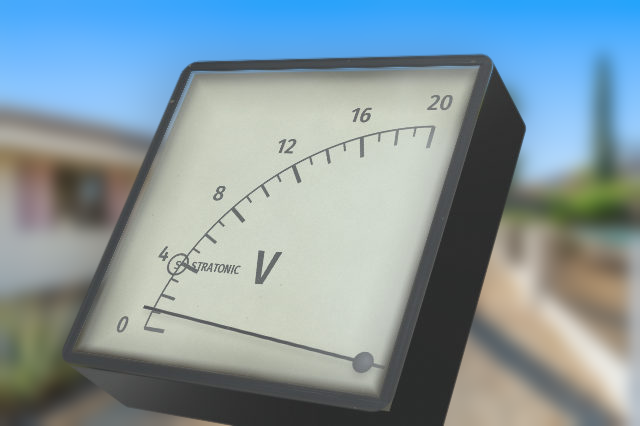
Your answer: 1 V
